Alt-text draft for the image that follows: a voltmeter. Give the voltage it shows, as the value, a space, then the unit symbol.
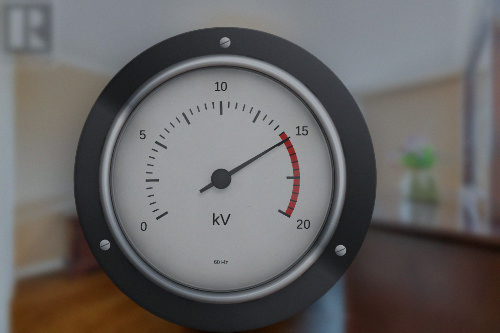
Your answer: 15 kV
